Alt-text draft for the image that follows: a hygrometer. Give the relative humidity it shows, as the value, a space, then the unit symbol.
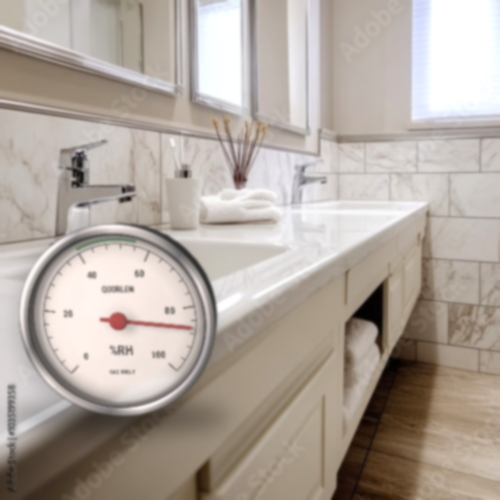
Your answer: 86 %
